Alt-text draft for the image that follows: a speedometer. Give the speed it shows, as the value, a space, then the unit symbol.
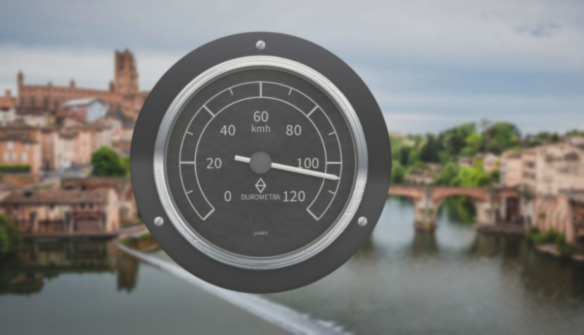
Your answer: 105 km/h
